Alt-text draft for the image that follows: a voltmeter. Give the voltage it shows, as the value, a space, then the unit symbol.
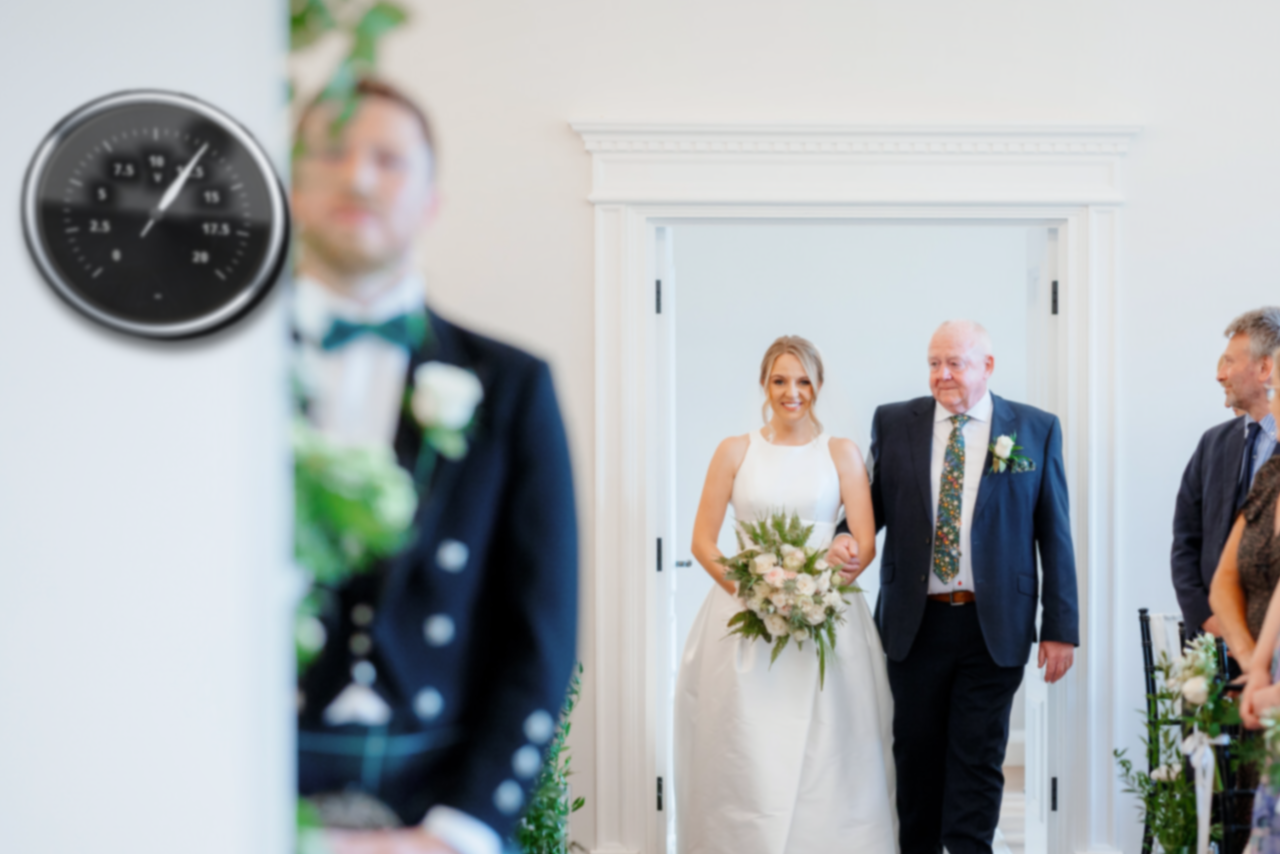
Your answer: 12.5 V
